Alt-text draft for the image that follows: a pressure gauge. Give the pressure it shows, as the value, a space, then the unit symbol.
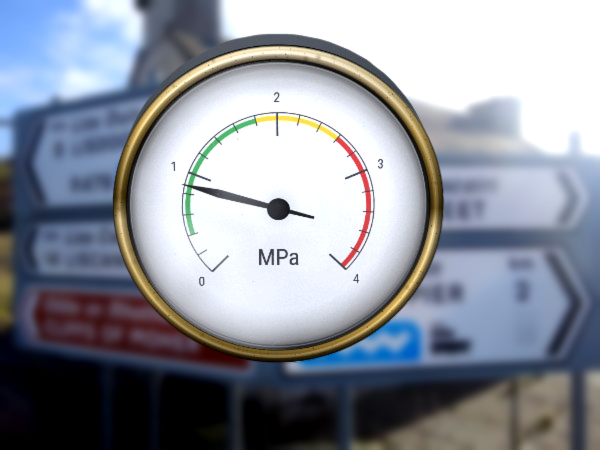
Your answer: 0.9 MPa
